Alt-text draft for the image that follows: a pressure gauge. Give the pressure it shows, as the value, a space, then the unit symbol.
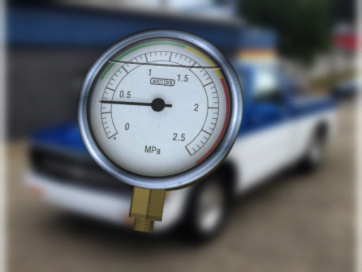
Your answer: 0.35 MPa
